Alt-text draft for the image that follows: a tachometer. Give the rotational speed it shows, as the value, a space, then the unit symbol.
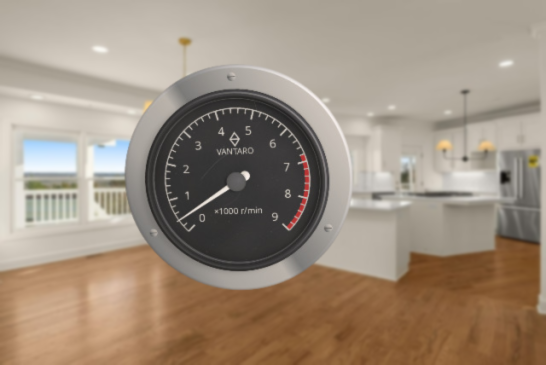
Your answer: 400 rpm
